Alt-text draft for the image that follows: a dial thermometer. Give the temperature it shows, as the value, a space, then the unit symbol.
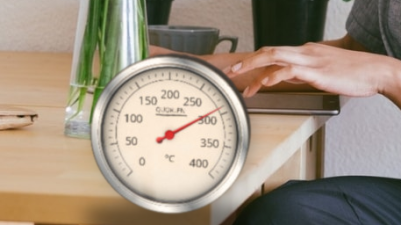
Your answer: 290 °C
